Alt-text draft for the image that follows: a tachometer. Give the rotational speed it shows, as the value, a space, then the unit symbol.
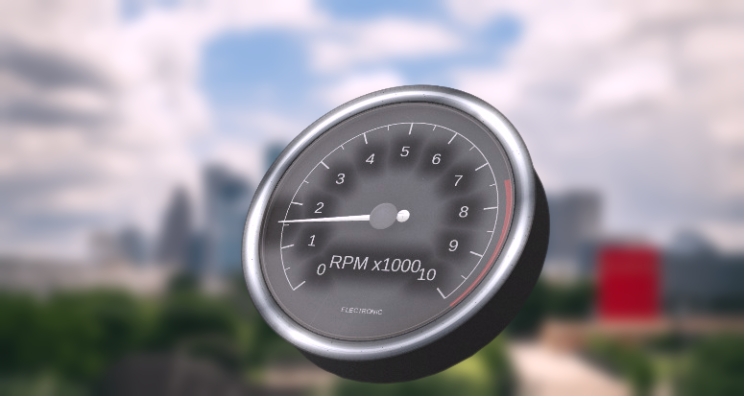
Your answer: 1500 rpm
